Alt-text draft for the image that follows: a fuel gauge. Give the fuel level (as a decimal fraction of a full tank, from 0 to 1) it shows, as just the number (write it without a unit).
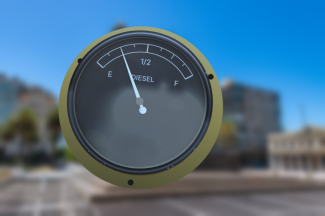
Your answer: 0.25
